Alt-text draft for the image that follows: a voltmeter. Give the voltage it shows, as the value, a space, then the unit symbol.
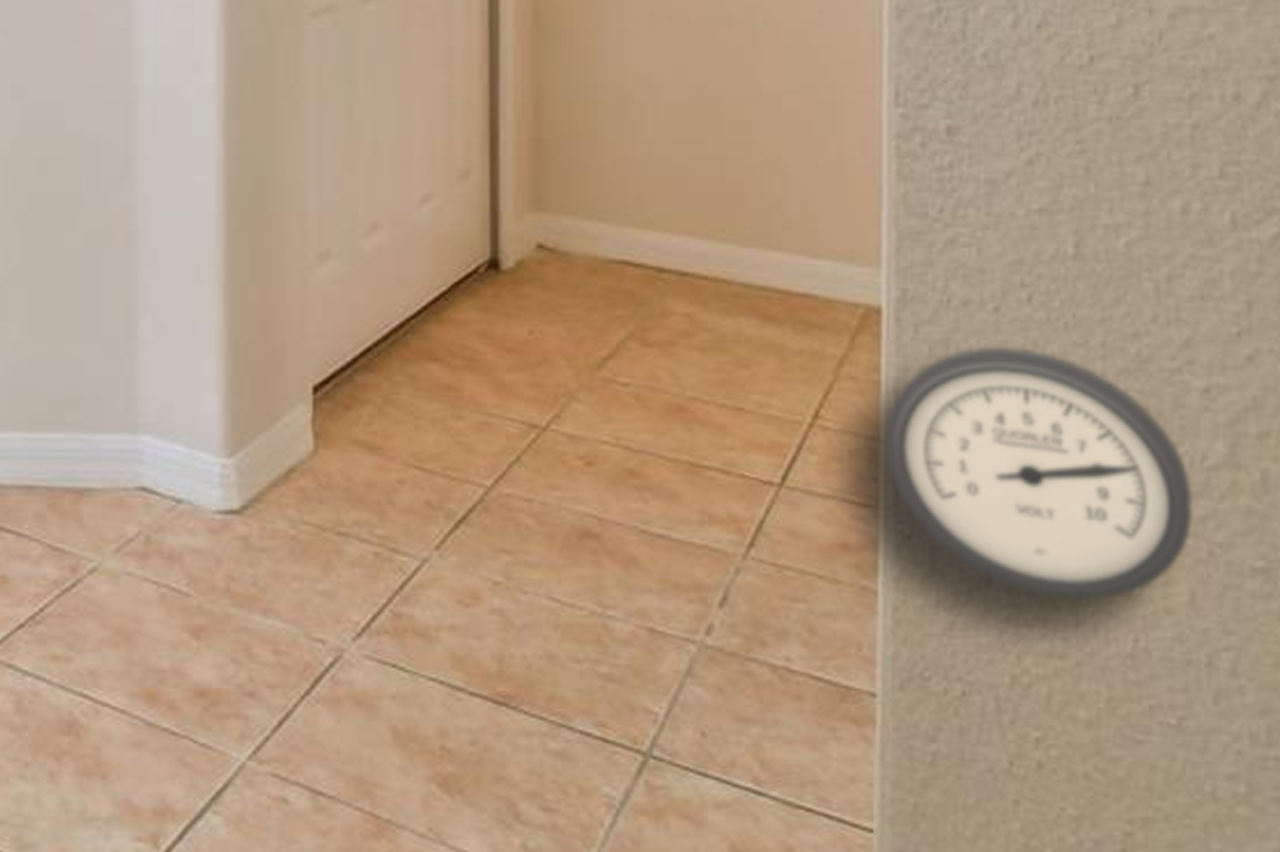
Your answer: 8 V
